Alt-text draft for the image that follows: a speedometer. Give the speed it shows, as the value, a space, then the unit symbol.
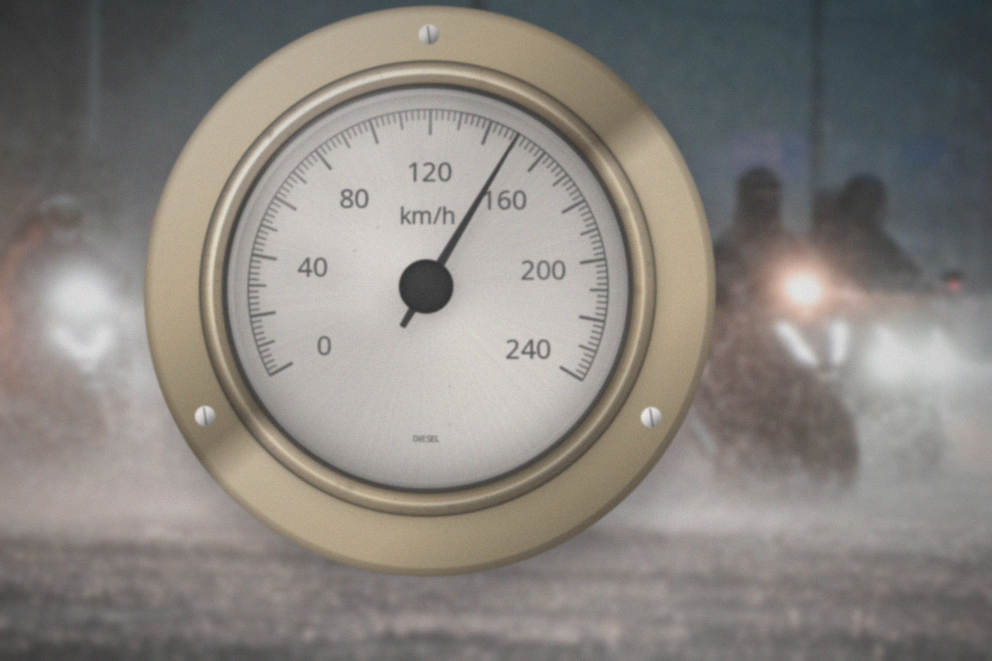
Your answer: 150 km/h
